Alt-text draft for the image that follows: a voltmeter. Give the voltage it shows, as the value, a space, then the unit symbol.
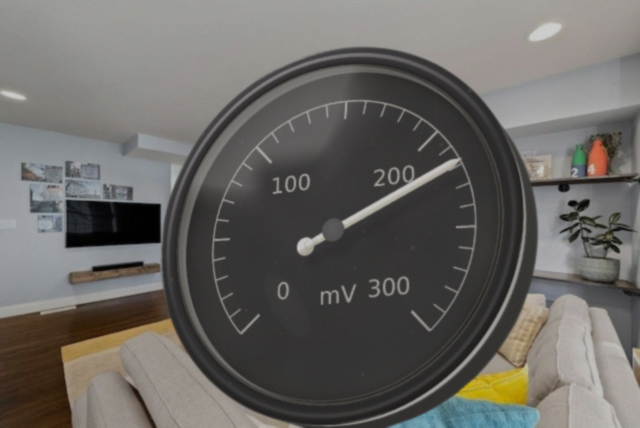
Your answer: 220 mV
